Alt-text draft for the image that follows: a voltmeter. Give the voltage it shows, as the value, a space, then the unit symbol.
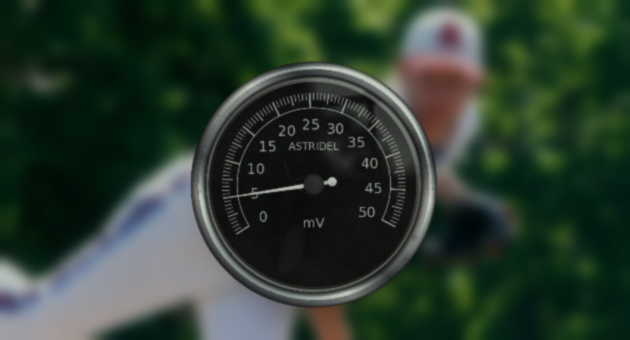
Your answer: 5 mV
